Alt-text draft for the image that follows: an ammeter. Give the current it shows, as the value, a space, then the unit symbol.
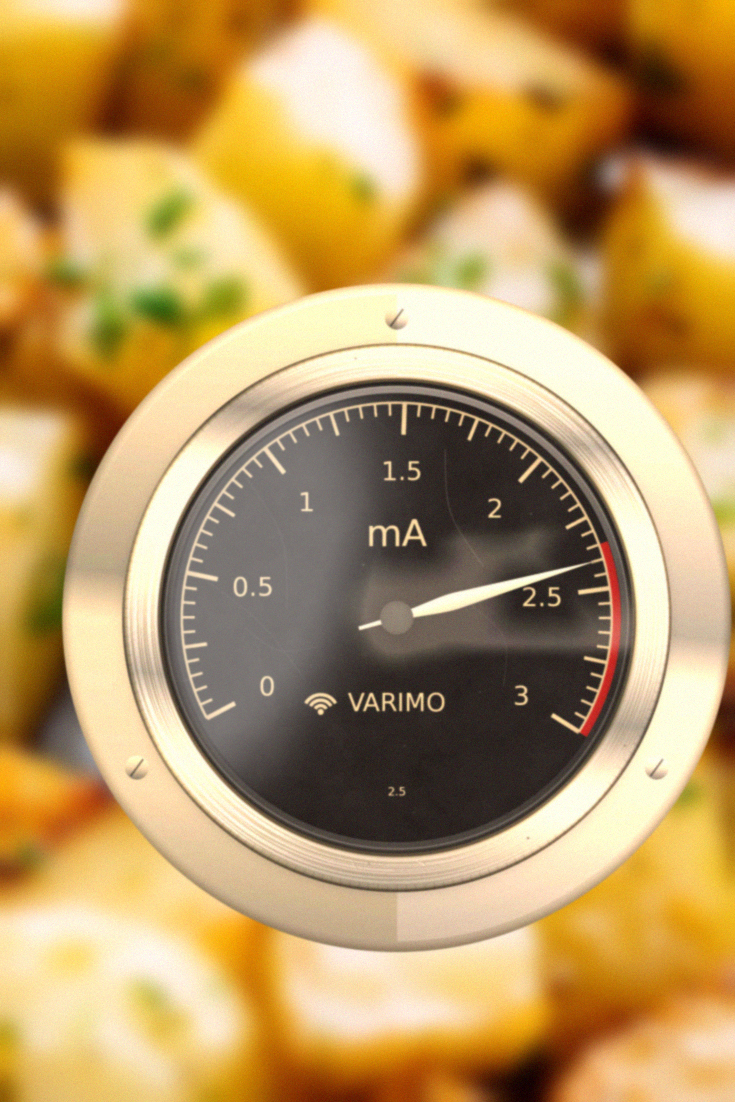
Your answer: 2.4 mA
